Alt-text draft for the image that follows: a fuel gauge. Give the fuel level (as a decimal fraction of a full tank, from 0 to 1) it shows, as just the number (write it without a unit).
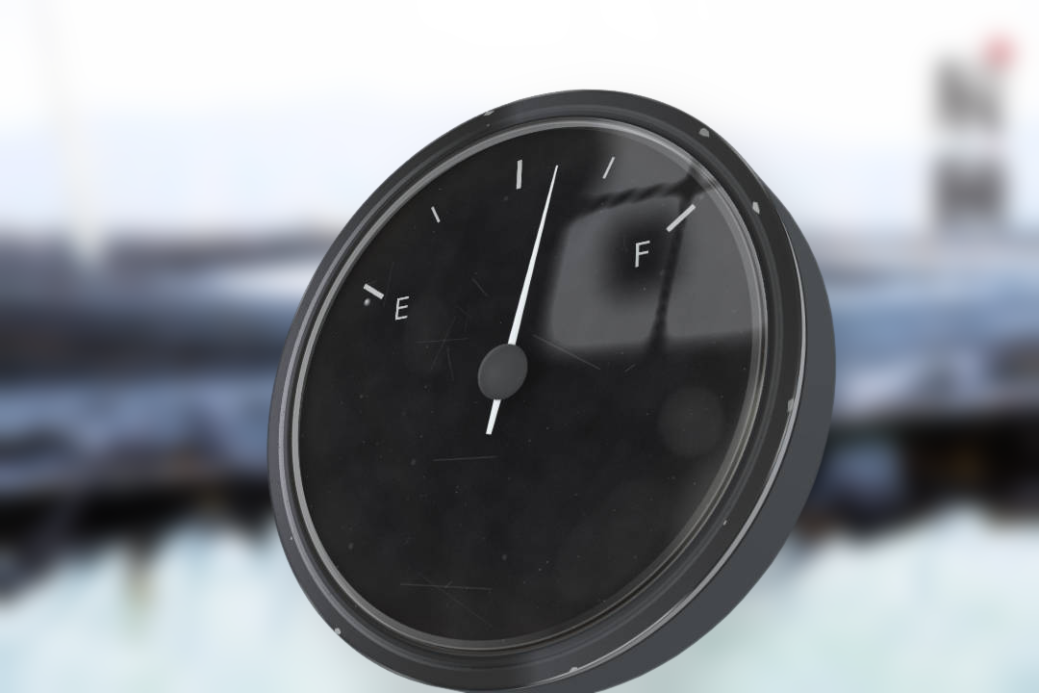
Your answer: 0.625
